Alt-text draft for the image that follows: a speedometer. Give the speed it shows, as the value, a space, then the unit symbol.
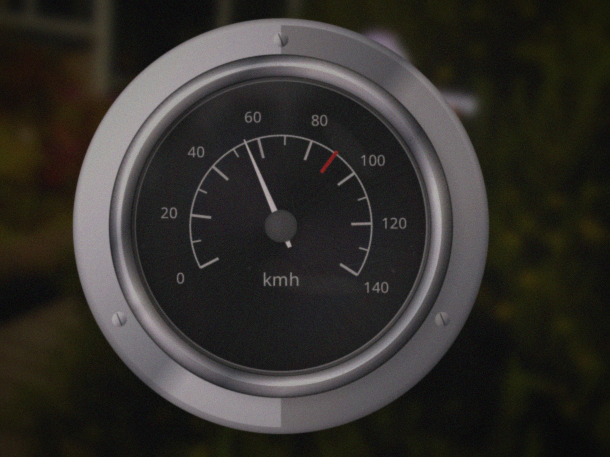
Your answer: 55 km/h
